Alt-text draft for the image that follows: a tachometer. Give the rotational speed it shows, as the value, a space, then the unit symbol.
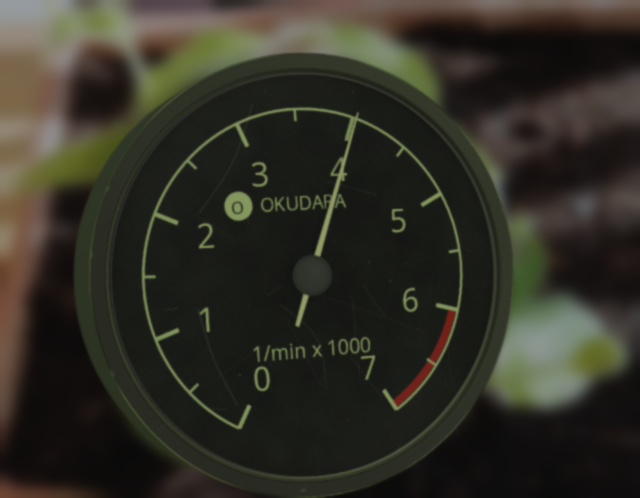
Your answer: 4000 rpm
